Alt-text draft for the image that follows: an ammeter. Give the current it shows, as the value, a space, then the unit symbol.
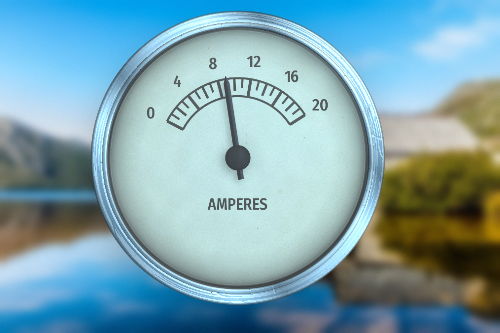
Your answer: 9 A
